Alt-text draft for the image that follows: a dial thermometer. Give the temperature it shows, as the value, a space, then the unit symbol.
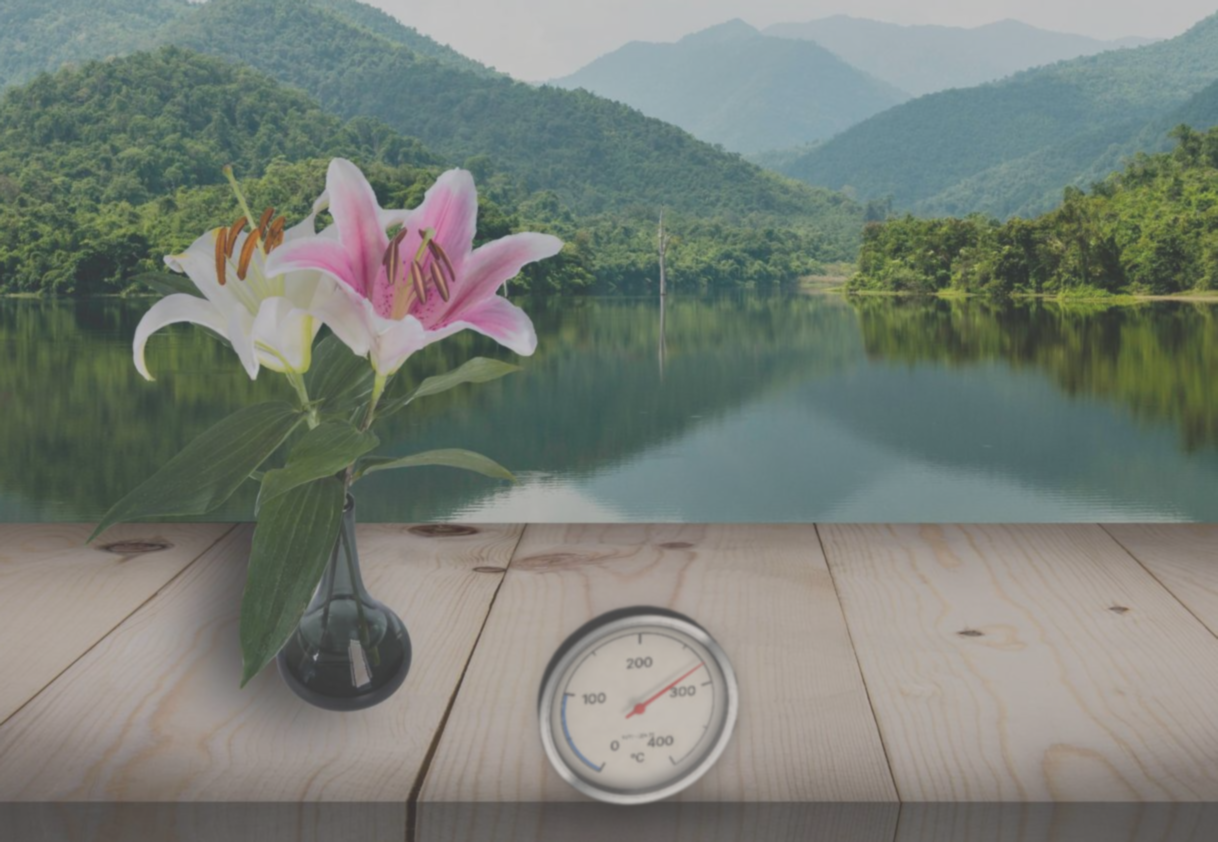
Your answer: 275 °C
